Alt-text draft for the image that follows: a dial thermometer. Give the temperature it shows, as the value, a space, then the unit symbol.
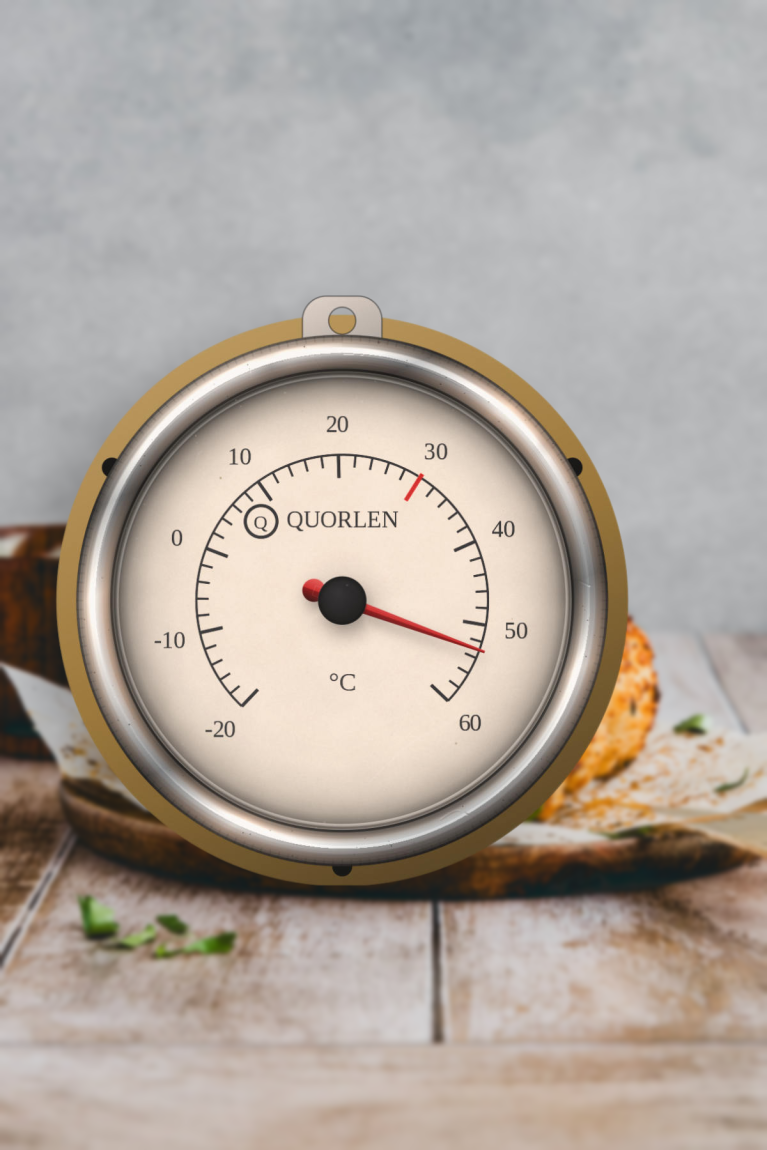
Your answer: 53 °C
